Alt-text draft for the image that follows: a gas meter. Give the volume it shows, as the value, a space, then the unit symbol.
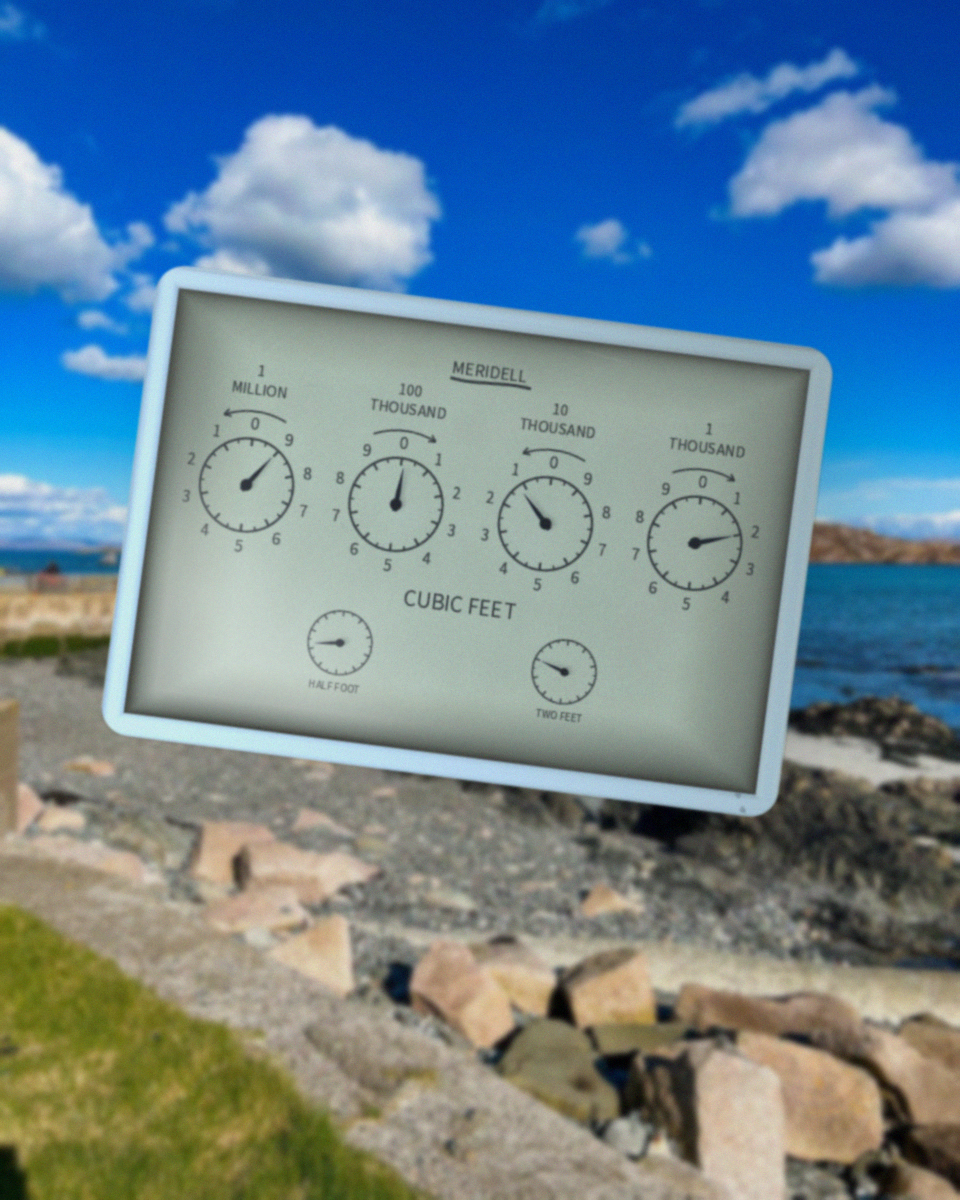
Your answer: 901200 ft³
